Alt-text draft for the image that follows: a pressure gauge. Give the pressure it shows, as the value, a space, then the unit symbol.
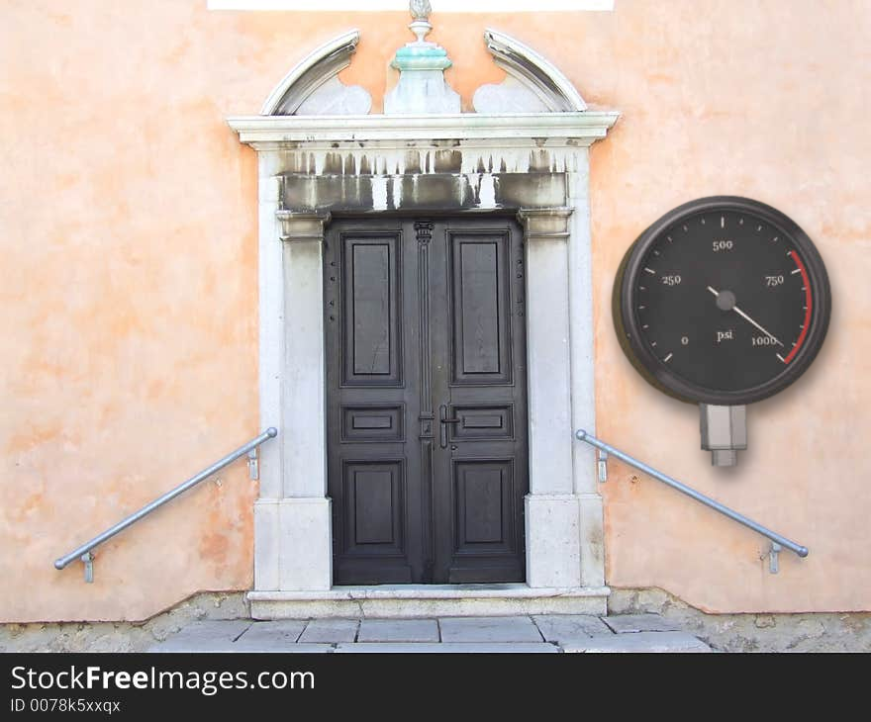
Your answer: 975 psi
